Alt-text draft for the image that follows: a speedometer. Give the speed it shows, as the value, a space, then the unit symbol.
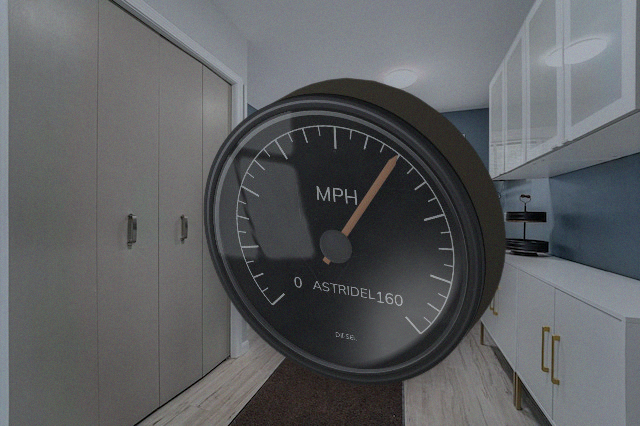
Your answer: 100 mph
